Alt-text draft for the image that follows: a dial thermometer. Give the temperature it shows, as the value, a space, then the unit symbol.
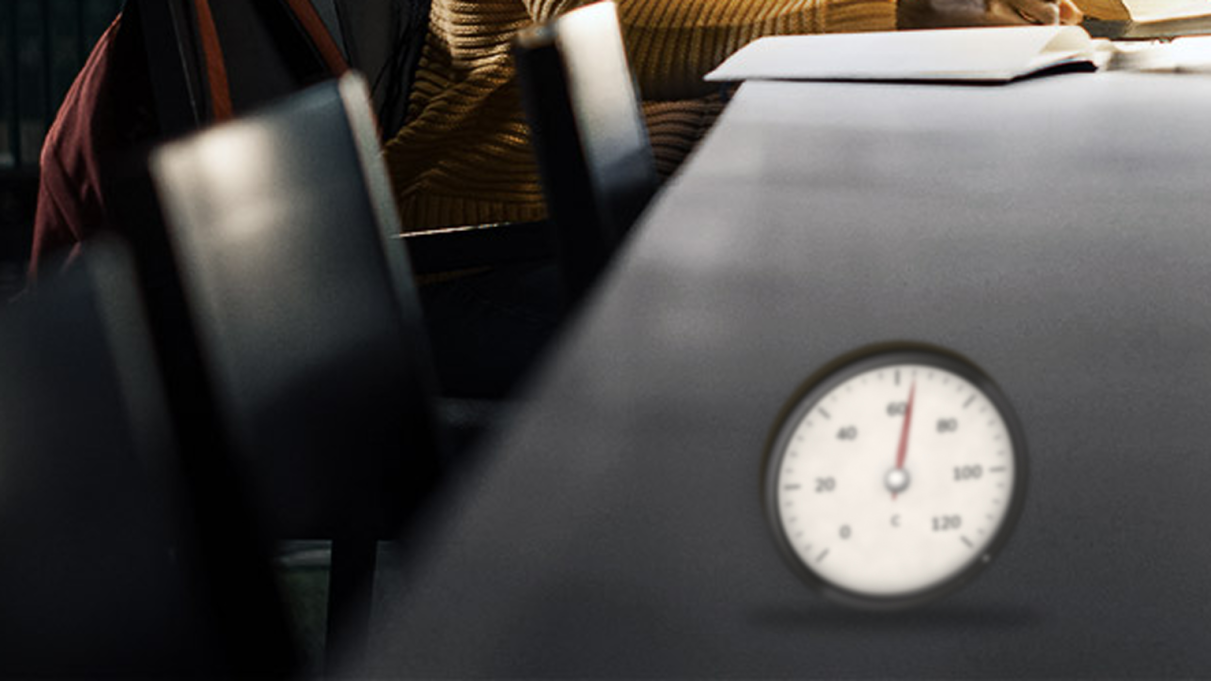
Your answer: 64 °C
